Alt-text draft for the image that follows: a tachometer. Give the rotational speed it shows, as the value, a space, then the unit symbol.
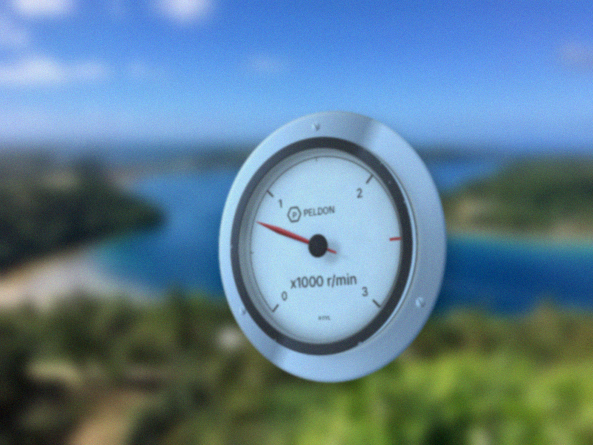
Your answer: 750 rpm
